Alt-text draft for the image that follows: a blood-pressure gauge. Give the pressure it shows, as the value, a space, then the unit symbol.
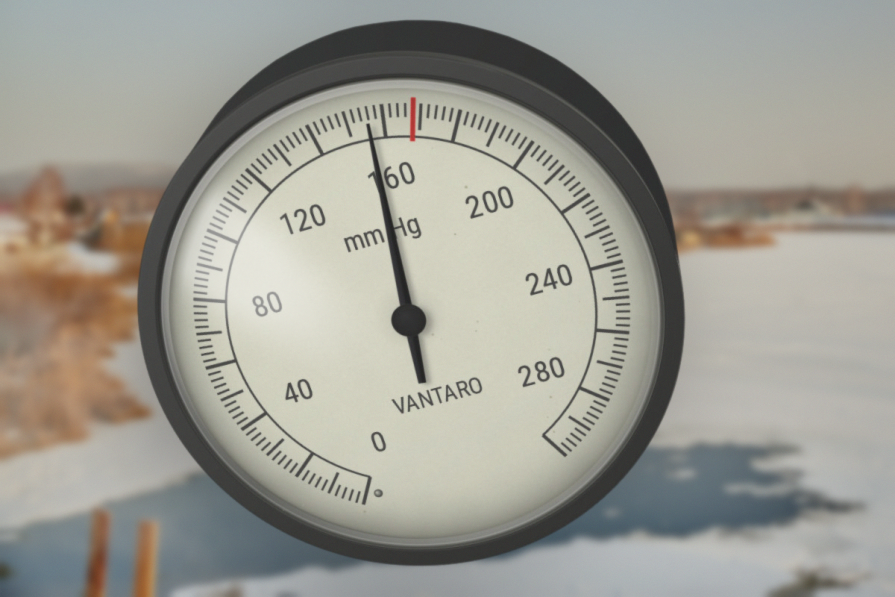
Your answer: 156 mmHg
